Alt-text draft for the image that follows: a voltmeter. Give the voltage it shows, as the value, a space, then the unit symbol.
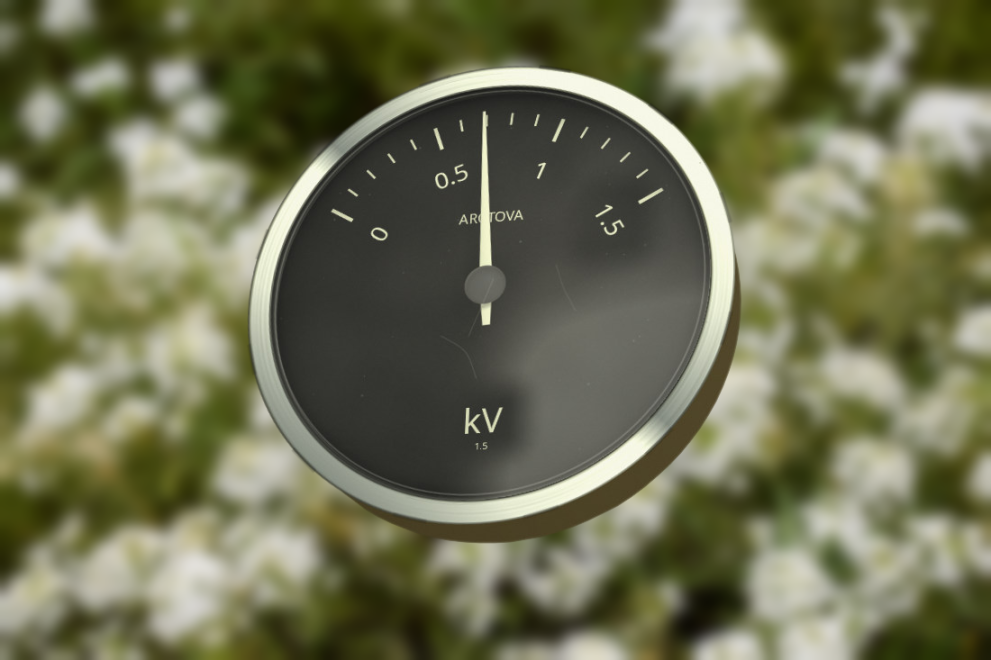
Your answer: 0.7 kV
